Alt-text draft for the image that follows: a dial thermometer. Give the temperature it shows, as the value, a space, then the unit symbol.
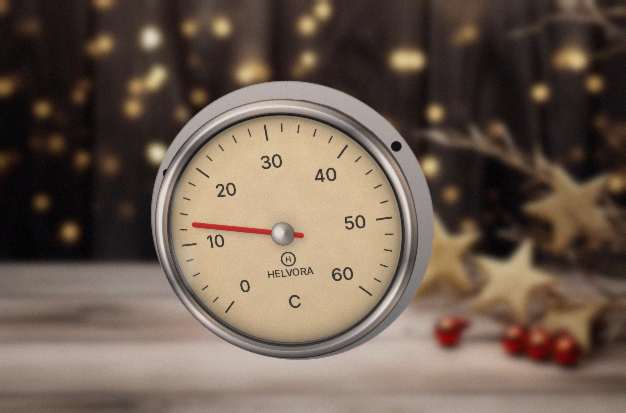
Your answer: 13 °C
